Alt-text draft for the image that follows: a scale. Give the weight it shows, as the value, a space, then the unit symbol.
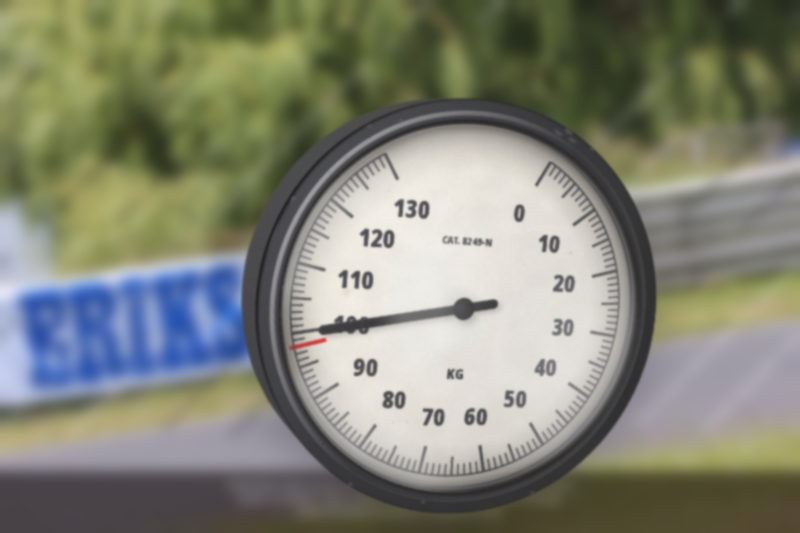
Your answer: 100 kg
